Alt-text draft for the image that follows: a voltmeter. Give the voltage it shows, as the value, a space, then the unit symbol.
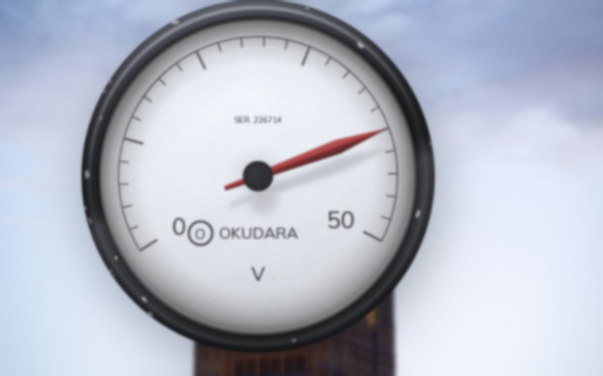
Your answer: 40 V
